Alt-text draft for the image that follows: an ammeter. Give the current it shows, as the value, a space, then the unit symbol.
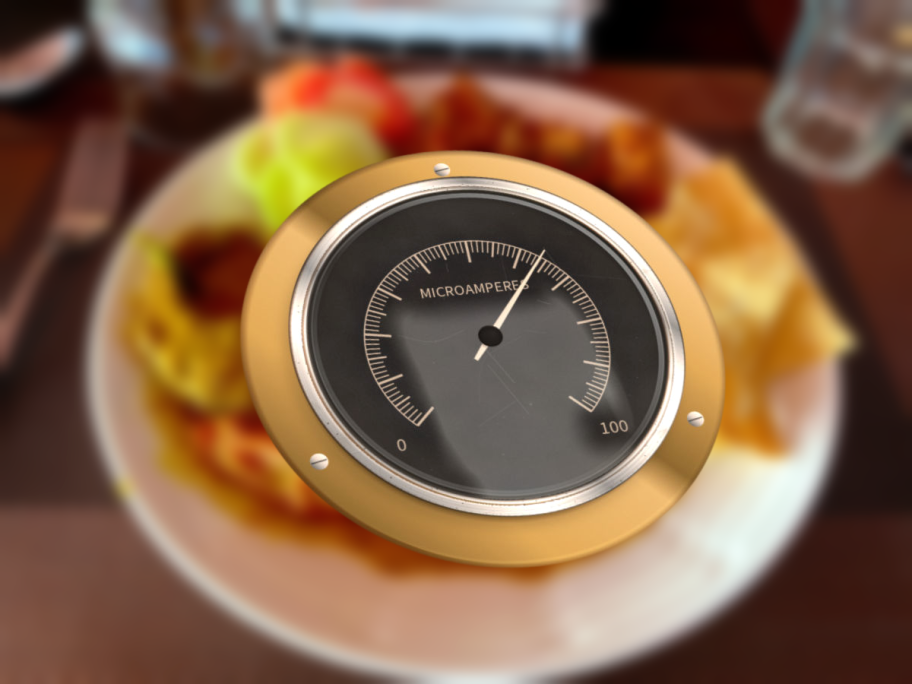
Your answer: 64 µA
